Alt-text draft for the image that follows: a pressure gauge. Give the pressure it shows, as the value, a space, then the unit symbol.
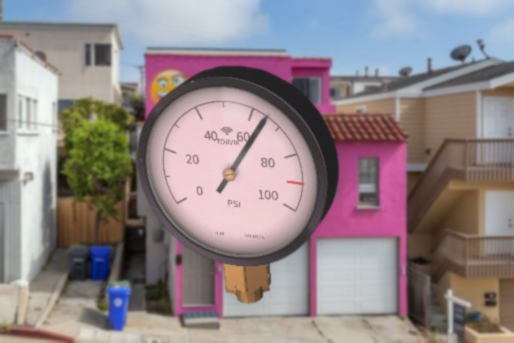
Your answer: 65 psi
